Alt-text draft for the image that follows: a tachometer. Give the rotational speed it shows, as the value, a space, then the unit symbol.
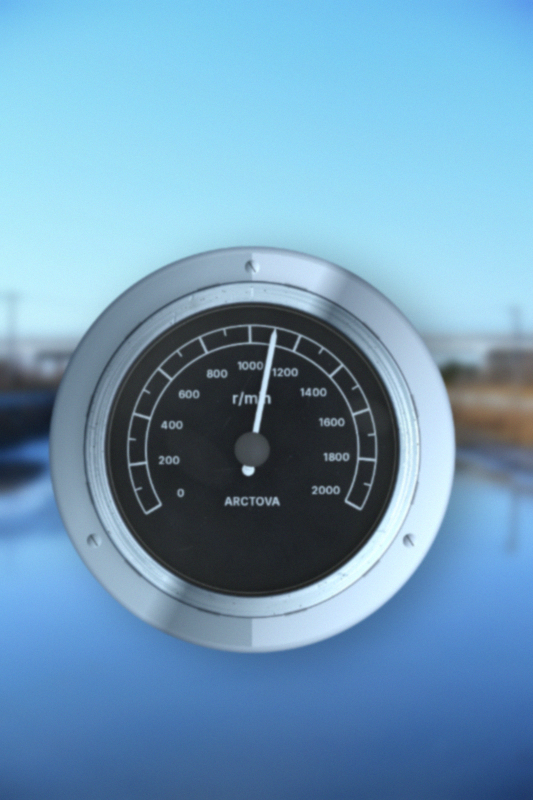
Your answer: 1100 rpm
